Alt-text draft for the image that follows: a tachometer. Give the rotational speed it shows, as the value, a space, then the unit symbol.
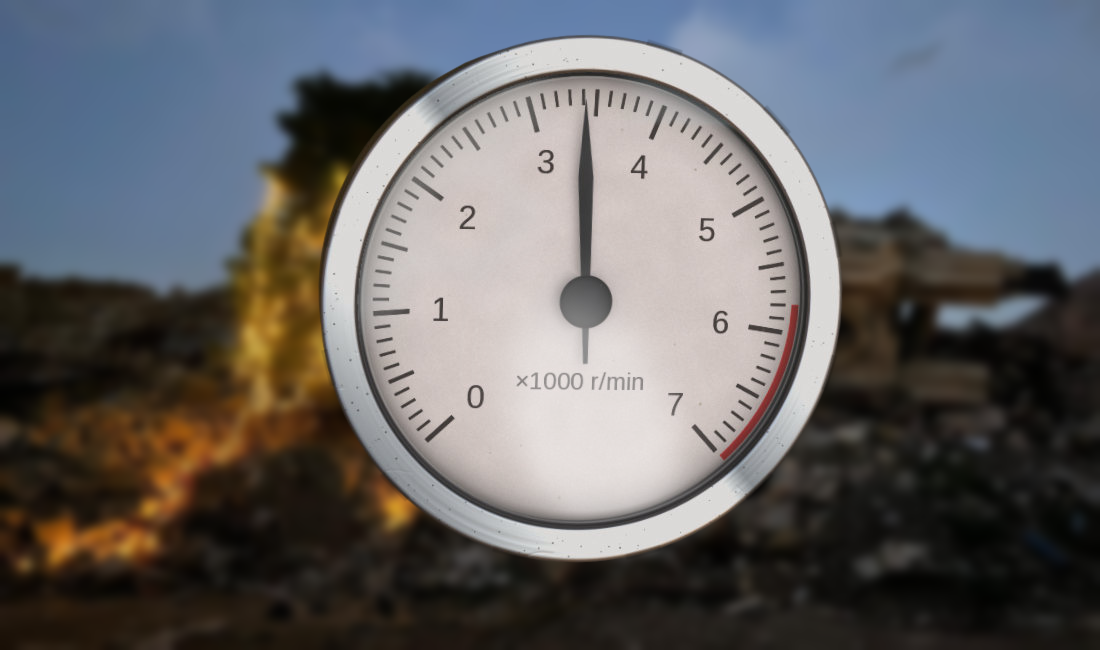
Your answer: 3400 rpm
